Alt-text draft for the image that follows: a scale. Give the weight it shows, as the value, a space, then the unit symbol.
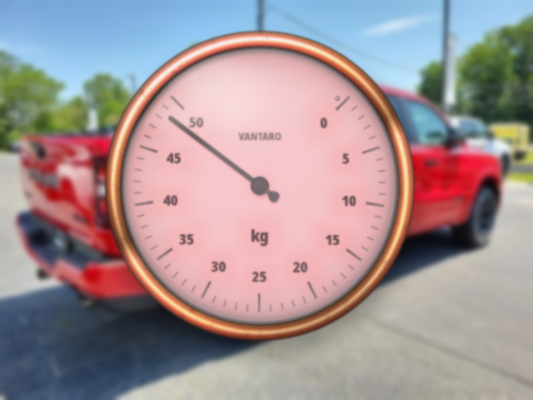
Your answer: 48.5 kg
